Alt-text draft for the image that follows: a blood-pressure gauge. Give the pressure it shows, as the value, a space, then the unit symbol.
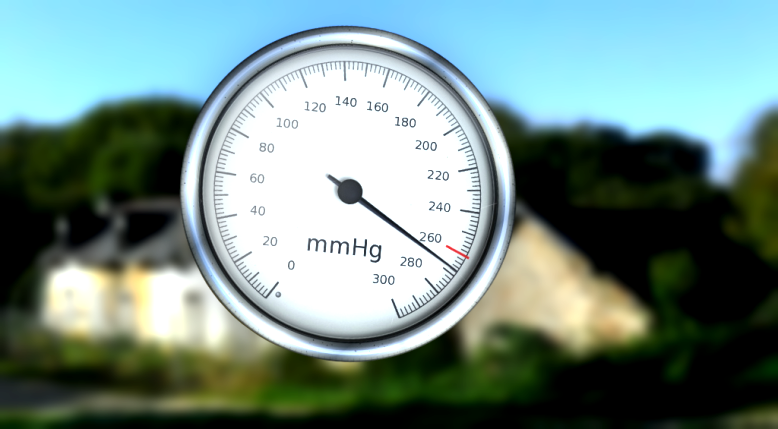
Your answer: 268 mmHg
